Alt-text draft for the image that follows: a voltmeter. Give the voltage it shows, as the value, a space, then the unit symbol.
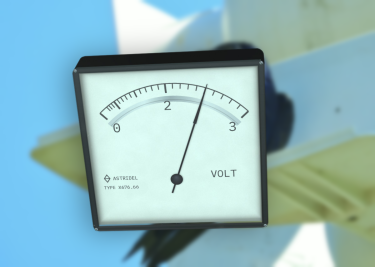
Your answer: 2.5 V
